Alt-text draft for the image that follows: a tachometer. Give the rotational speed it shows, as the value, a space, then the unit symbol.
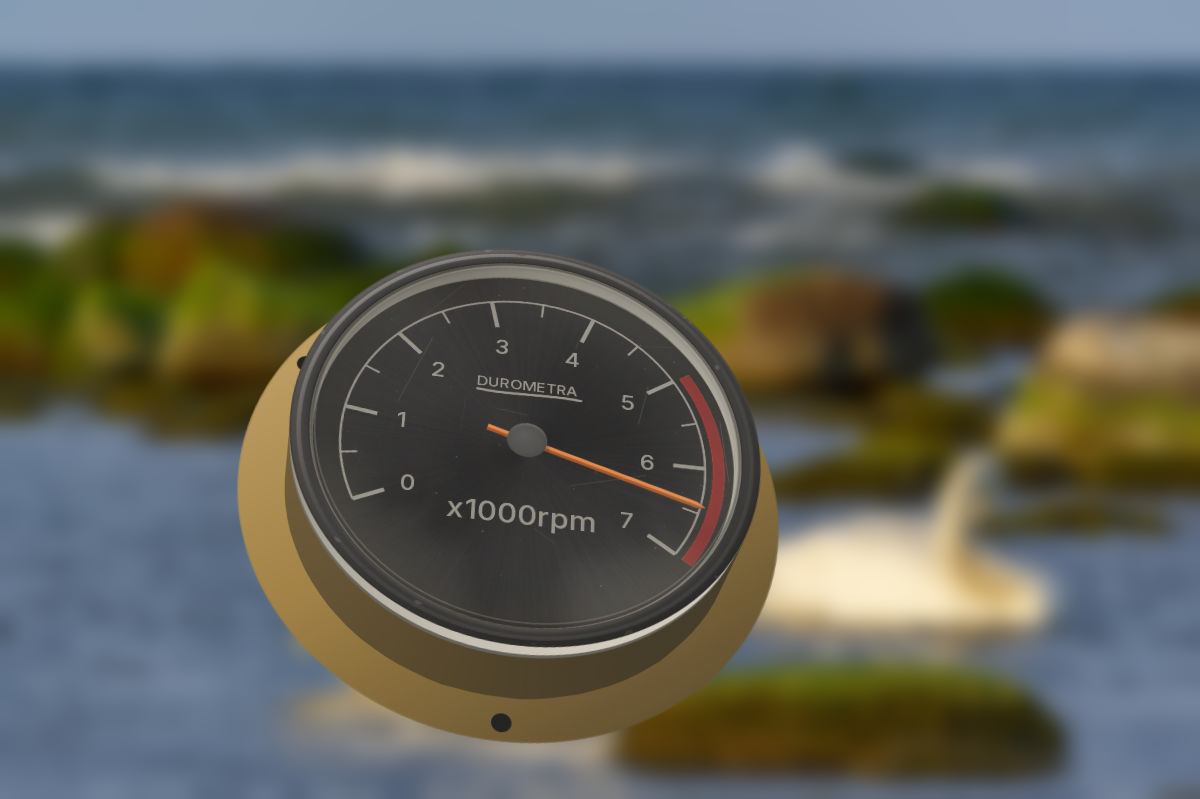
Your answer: 6500 rpm
